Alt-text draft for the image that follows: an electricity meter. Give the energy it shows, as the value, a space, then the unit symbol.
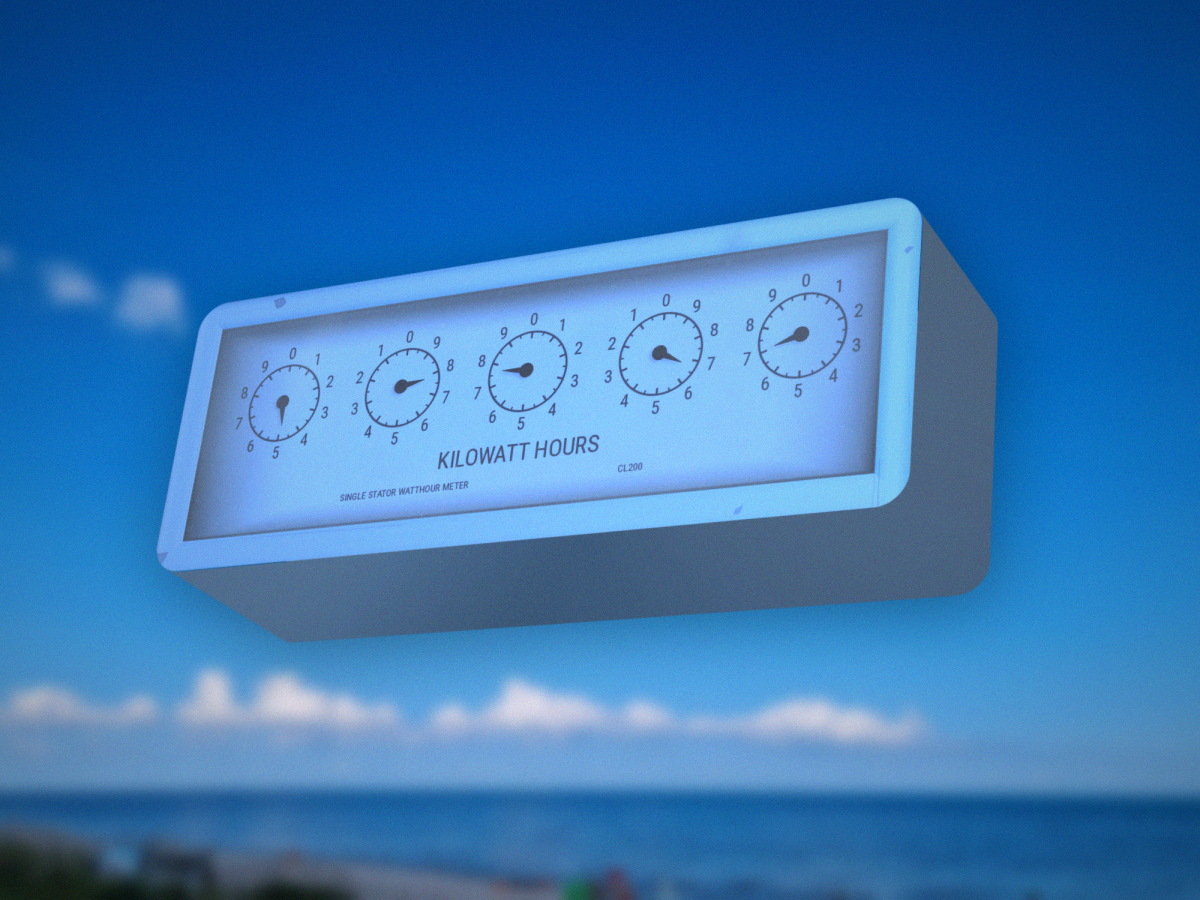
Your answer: 47767 kWh
